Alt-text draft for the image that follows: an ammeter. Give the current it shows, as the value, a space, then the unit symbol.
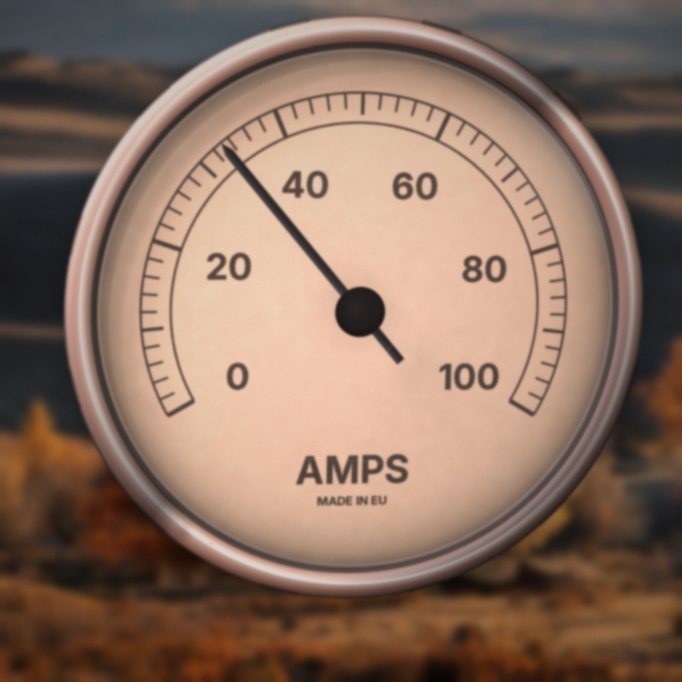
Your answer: 33 A
